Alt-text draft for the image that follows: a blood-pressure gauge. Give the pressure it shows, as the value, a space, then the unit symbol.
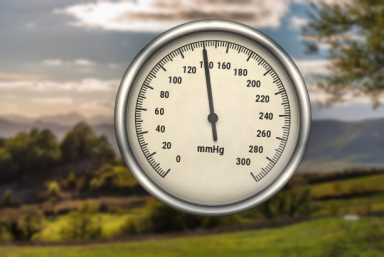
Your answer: 140 mmHg
